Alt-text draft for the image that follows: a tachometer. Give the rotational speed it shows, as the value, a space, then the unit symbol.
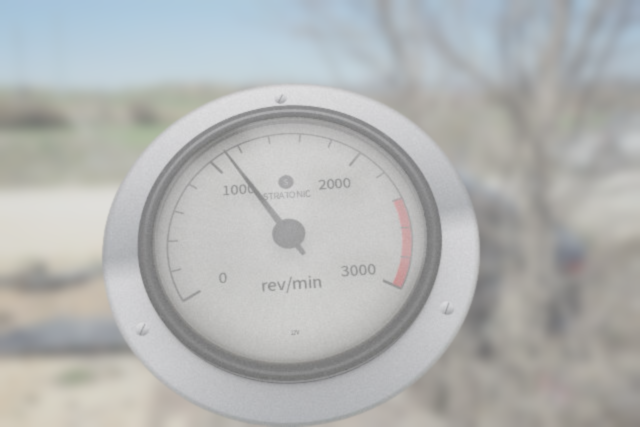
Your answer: 1100 rpm
